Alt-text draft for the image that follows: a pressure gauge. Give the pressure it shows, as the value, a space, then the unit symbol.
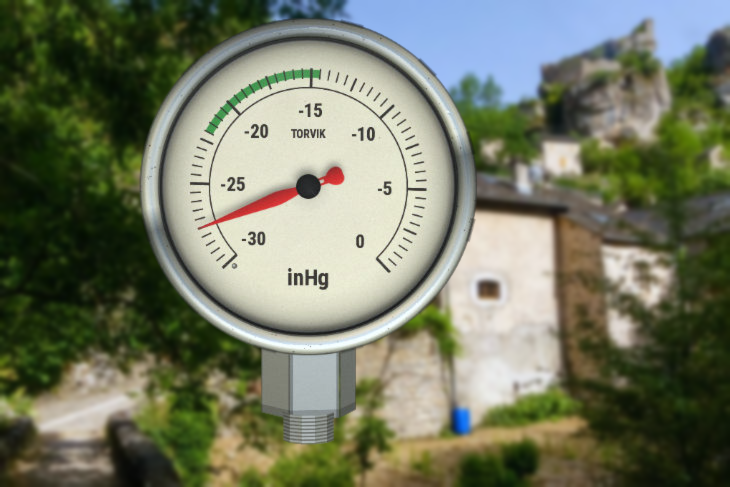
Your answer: -27.5 inHg
